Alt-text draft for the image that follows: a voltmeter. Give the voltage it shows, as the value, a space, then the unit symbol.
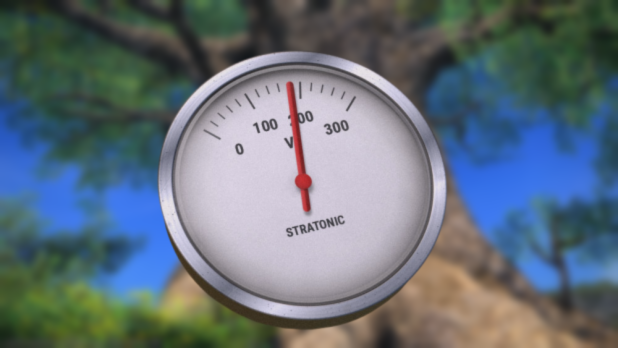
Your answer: 180 V
